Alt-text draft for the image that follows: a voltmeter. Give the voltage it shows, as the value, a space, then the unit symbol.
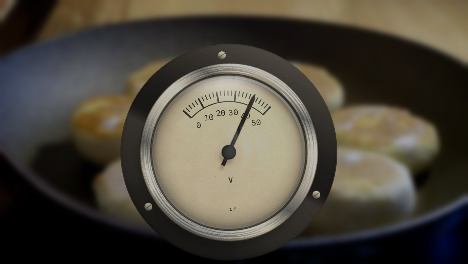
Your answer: 40 V
